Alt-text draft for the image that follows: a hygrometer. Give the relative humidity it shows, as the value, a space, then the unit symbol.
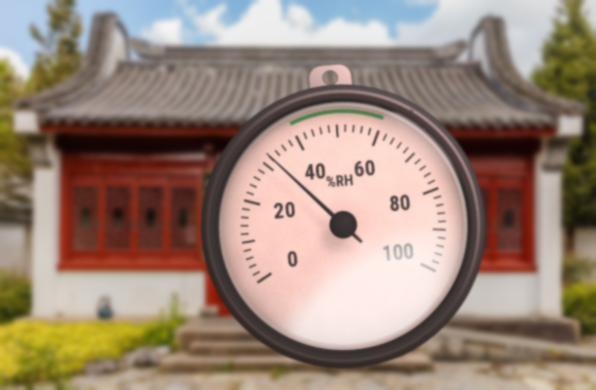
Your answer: 32 %
